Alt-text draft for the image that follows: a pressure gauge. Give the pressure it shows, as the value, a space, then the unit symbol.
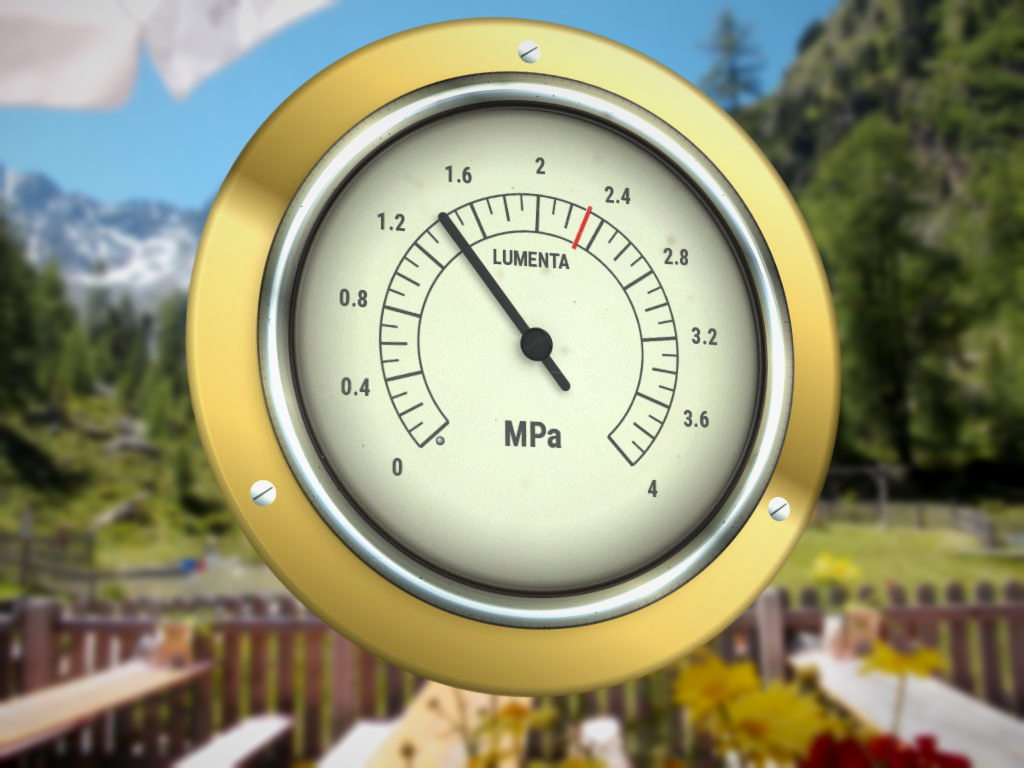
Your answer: 1.4 MPa
